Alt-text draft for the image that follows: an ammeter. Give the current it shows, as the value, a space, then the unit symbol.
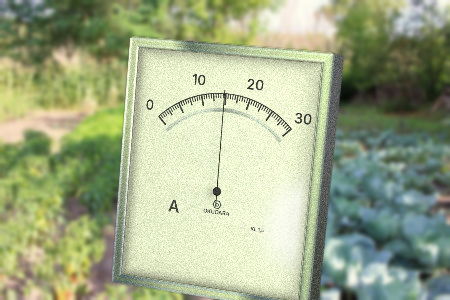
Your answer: 15 A
